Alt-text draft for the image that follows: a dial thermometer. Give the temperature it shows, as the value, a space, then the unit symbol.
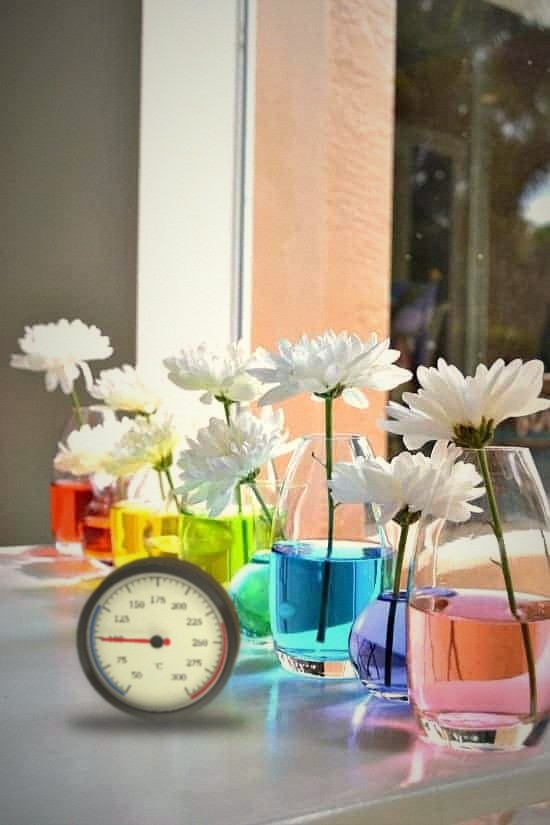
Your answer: 100 °C
